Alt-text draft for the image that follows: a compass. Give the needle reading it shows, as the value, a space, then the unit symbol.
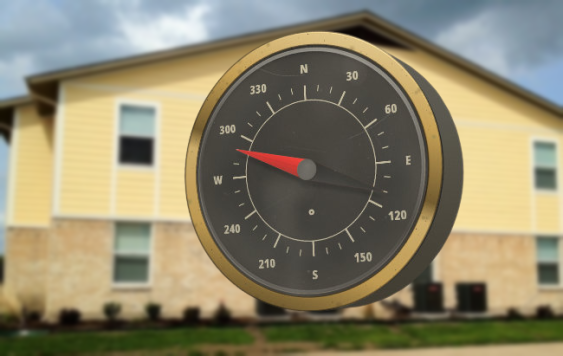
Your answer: 290 °
